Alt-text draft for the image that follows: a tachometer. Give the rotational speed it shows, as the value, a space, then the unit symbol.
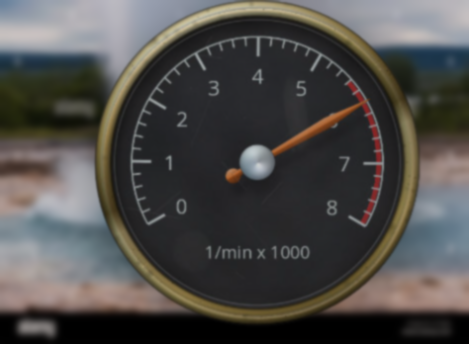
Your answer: 6000 rpm
